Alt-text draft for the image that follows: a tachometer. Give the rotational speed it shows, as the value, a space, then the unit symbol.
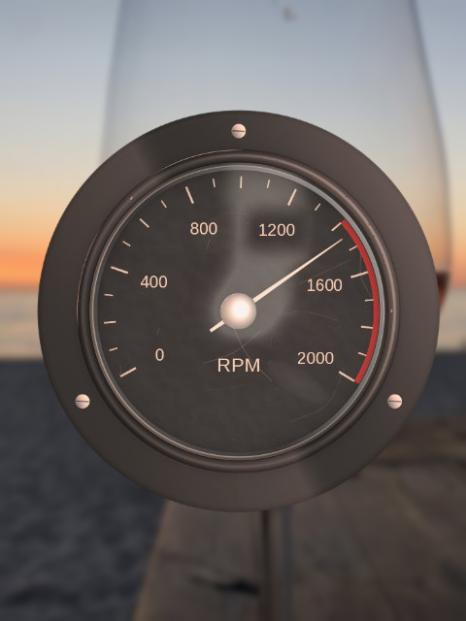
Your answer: 1450 rpm
